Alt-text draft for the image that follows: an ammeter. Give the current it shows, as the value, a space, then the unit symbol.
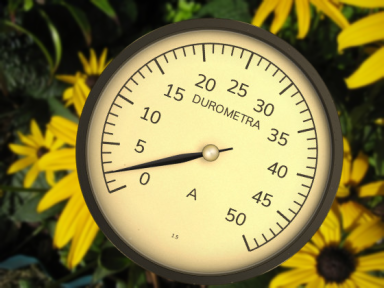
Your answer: 2 A
